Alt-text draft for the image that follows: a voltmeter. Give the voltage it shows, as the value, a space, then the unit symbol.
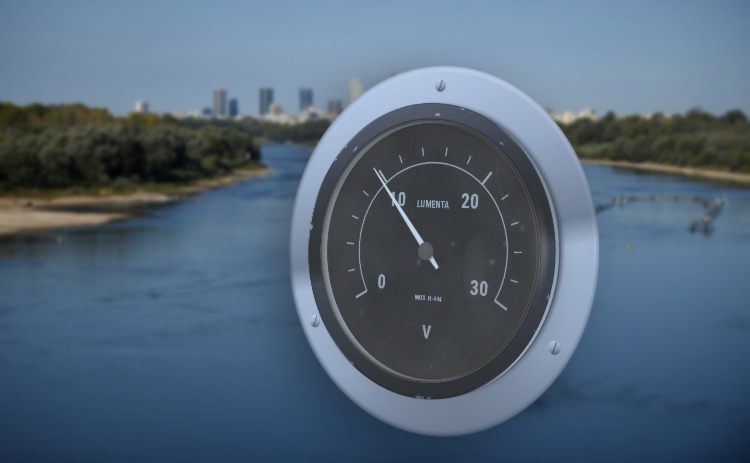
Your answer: 10 V
